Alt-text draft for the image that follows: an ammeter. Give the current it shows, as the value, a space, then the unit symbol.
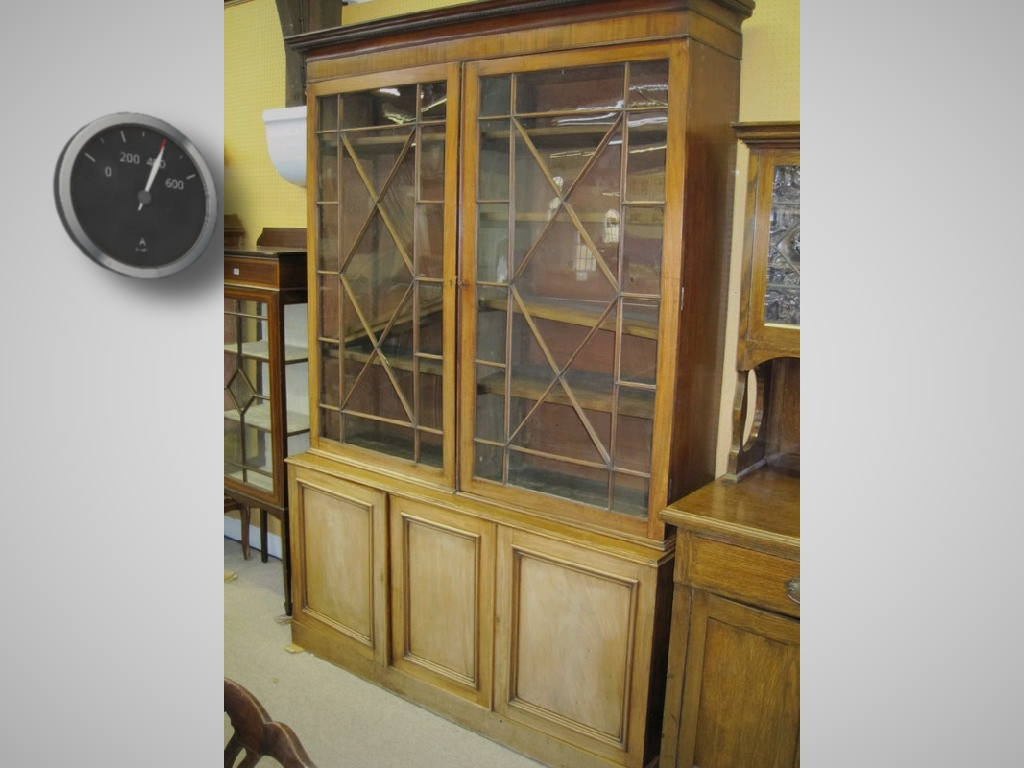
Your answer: 400 A
